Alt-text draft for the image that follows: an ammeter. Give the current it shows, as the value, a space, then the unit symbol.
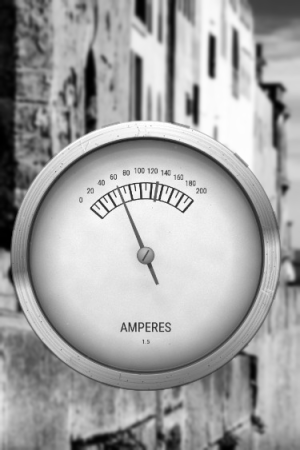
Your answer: 60 A
